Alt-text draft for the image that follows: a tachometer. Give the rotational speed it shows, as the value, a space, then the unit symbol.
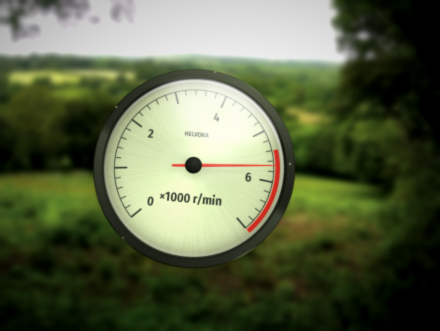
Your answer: 5700 rpm
